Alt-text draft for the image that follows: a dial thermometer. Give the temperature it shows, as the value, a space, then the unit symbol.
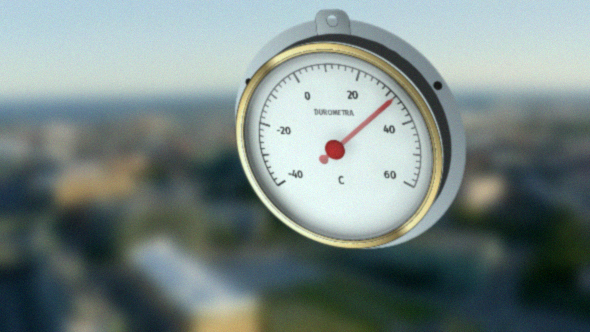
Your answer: 32 °C
